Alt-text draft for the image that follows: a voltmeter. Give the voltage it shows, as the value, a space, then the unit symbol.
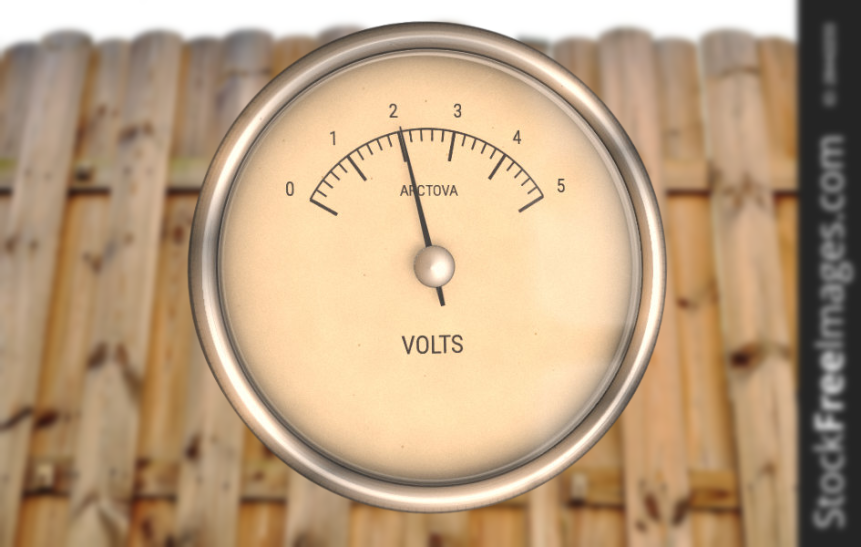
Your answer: 2 V
